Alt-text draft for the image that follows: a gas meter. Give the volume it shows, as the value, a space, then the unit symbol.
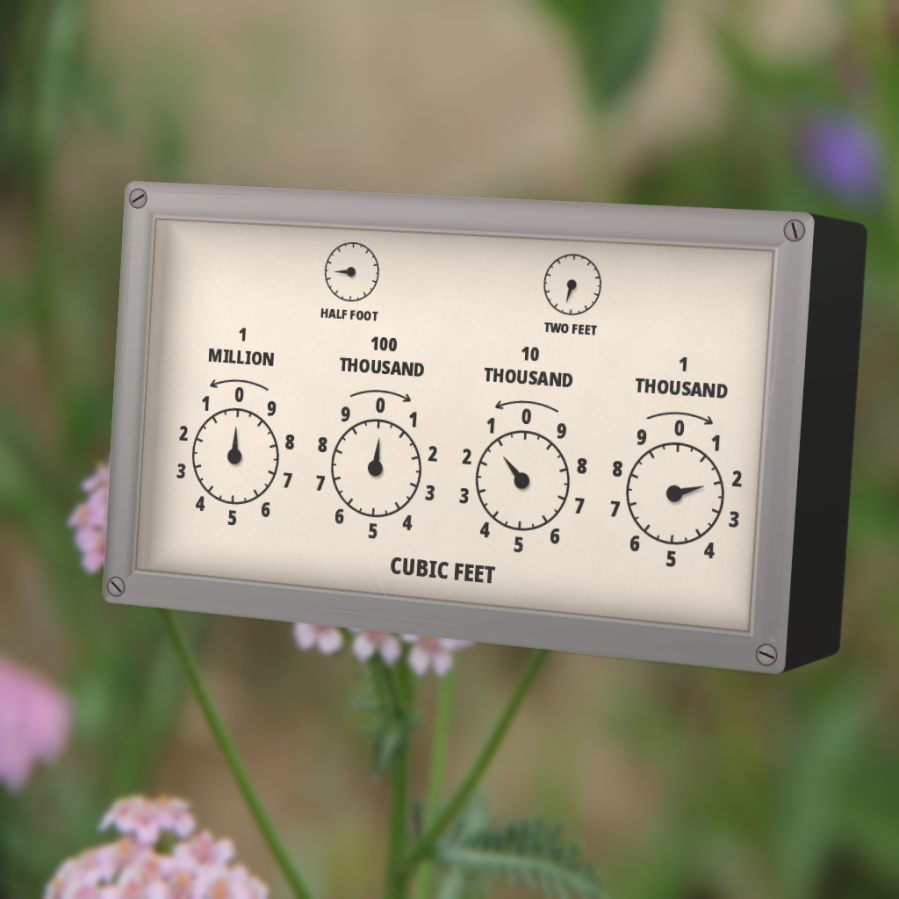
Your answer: 1200 ft³
